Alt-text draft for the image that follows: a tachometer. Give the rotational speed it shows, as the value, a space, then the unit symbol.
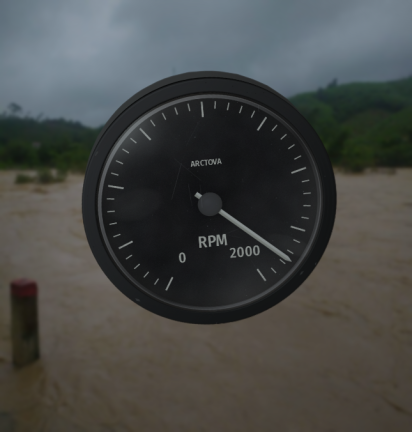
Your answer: 1875 rpm
